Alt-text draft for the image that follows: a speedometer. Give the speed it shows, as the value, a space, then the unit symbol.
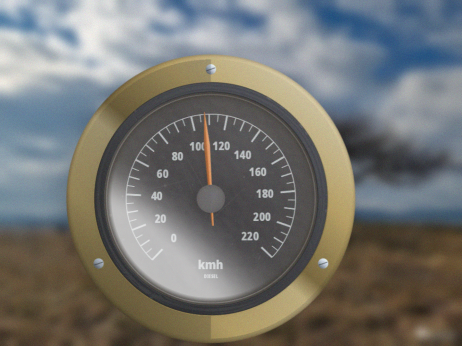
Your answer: 107.5 km/h
